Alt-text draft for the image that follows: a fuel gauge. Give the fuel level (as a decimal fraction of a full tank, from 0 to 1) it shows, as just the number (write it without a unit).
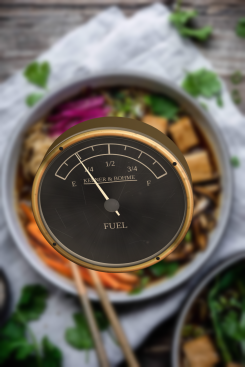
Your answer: 0.25
